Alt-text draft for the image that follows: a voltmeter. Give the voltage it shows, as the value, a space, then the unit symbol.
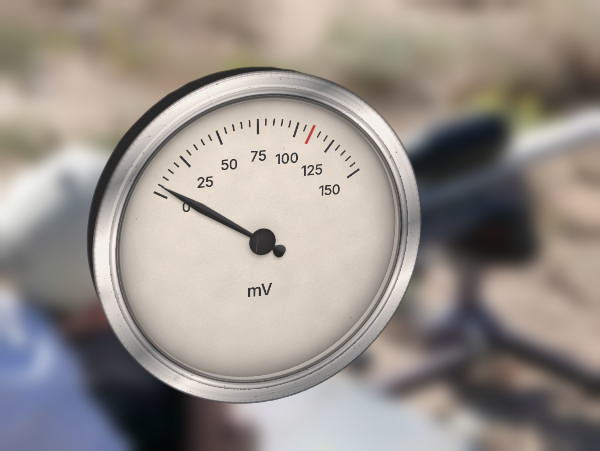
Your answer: 5 mV
